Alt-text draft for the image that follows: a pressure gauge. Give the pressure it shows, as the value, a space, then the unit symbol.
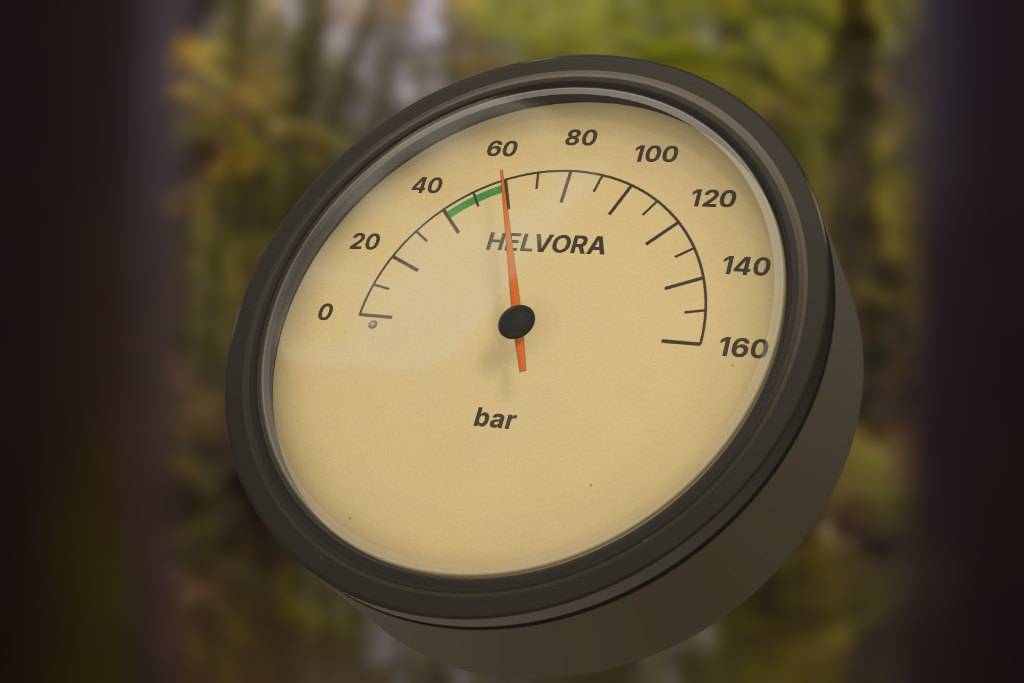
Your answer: 60 bar
